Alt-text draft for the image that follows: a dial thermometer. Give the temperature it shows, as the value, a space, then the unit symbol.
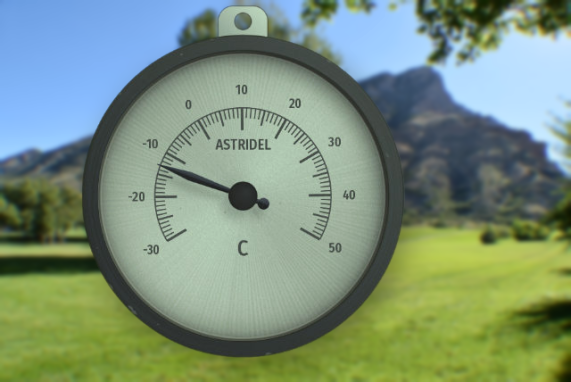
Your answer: -13 °C
